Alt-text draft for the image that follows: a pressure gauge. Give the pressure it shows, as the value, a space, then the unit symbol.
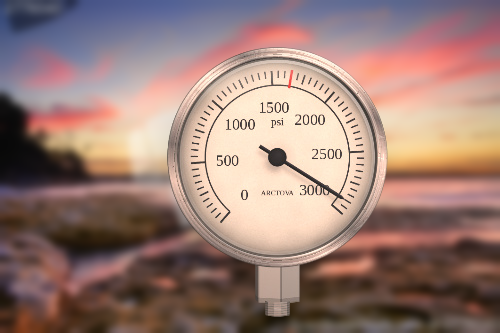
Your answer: 2900 psi
